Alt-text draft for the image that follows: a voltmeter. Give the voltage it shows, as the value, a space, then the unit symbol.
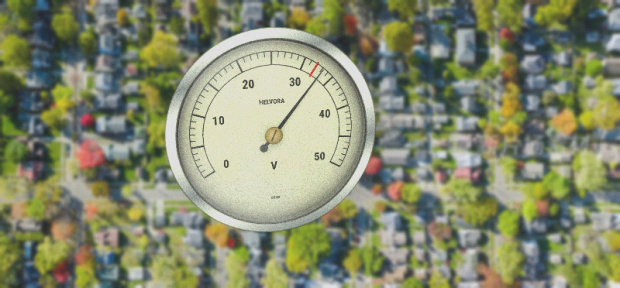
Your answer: 33 V
